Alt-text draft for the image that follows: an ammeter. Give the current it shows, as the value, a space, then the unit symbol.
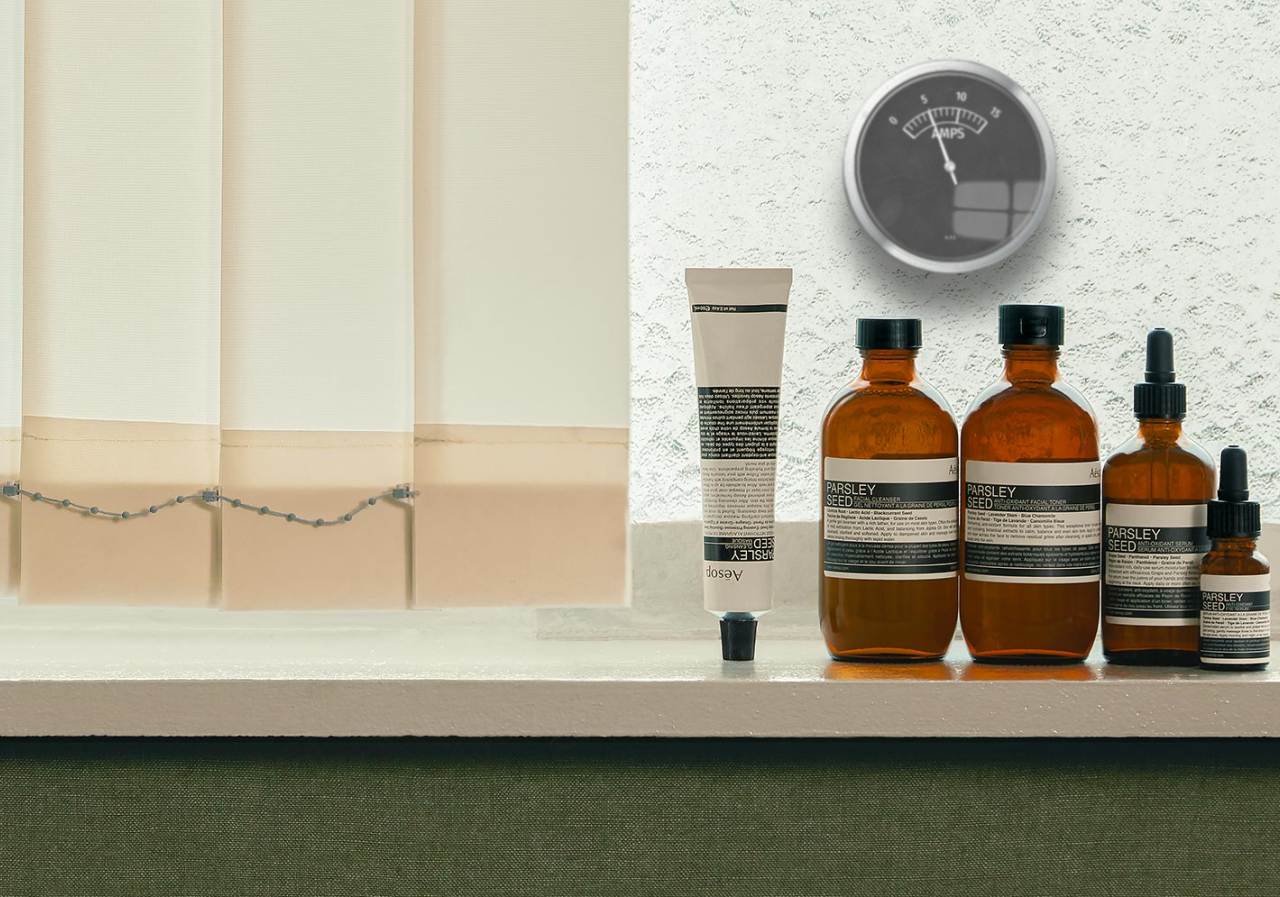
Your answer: 5 A
